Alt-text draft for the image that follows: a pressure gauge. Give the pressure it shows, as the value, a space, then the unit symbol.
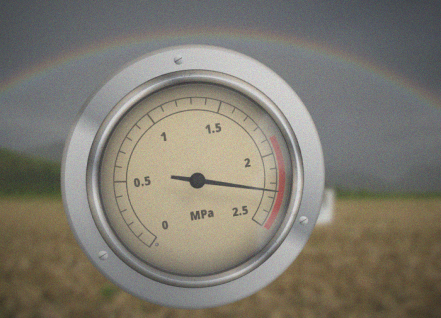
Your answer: 2.25 MPa
